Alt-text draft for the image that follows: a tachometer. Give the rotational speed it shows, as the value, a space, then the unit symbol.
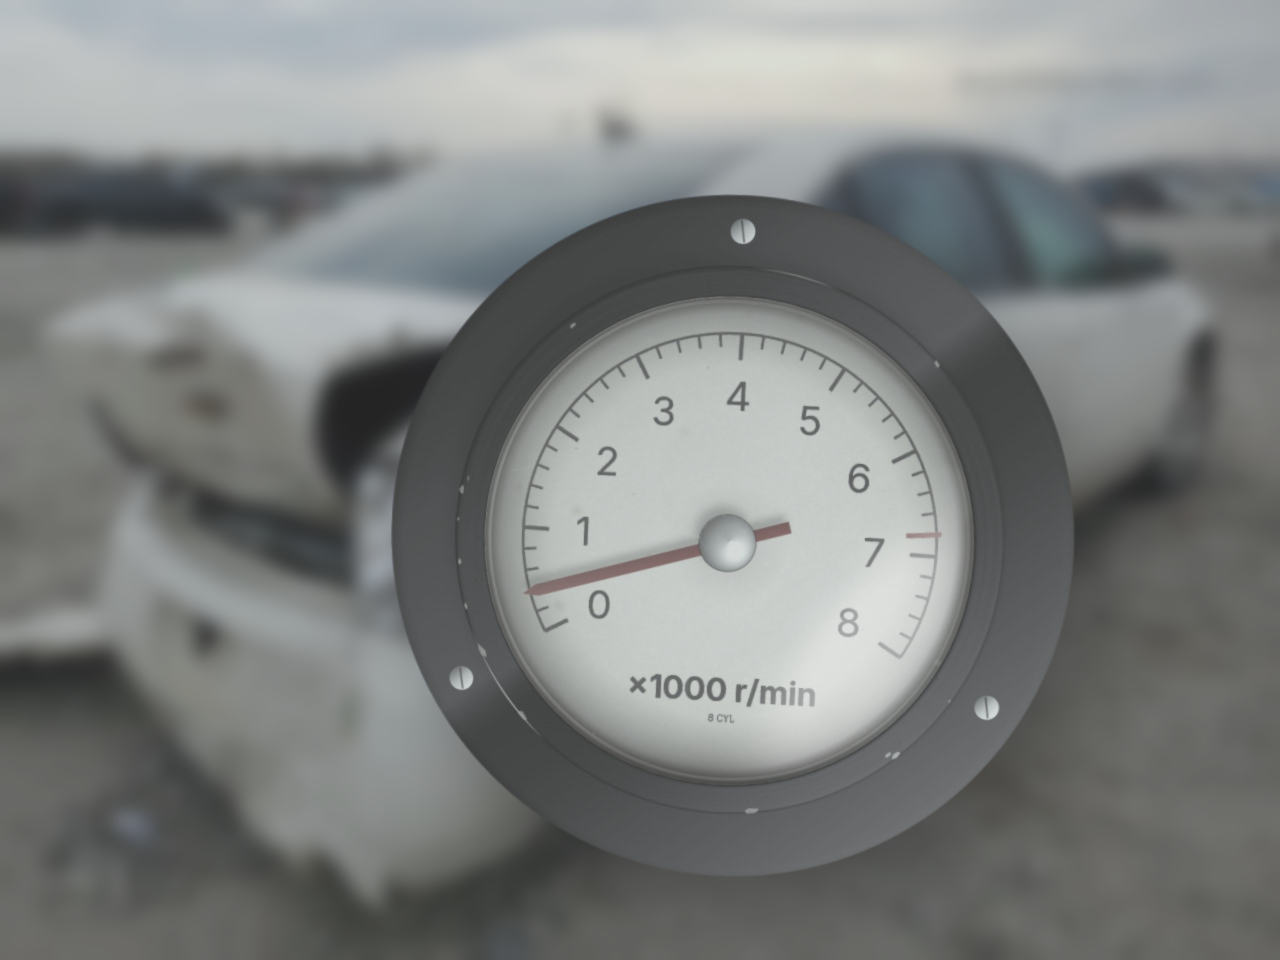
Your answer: 400 rpm
